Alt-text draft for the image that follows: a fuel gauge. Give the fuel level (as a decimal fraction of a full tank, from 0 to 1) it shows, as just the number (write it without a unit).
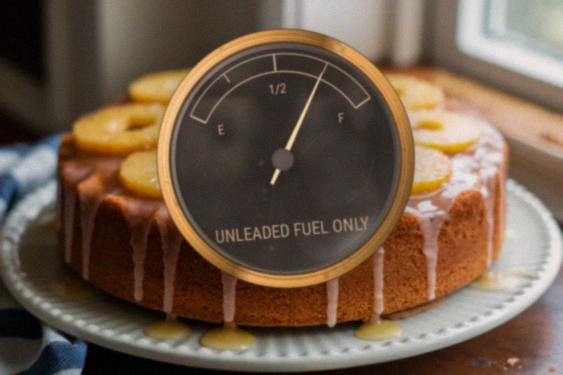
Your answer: 0.75
